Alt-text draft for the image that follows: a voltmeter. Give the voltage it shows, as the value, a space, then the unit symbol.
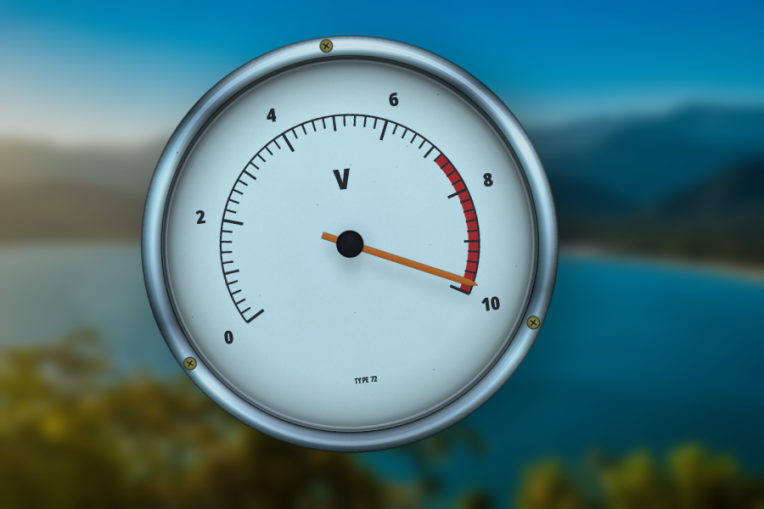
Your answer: 9.8 V
